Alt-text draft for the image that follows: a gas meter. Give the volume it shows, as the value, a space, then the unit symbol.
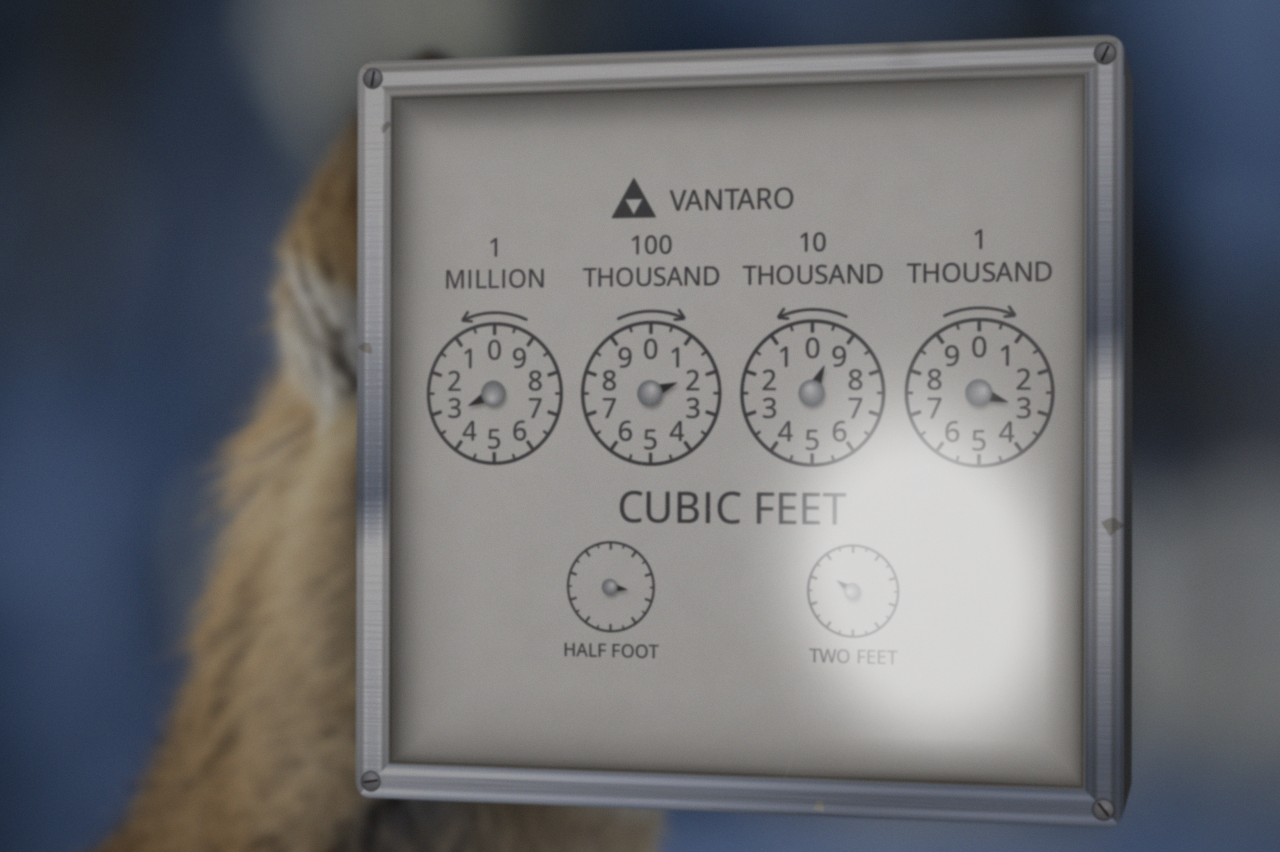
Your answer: 319300 ft³
